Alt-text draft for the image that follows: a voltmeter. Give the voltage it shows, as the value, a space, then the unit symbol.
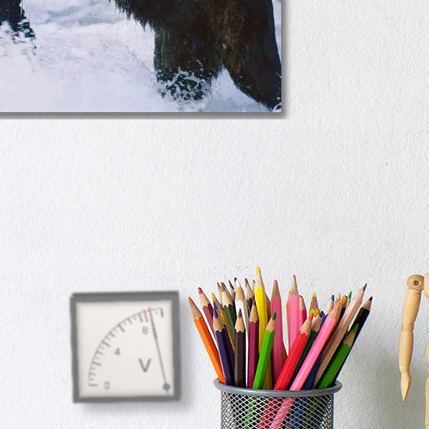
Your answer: 9 V
